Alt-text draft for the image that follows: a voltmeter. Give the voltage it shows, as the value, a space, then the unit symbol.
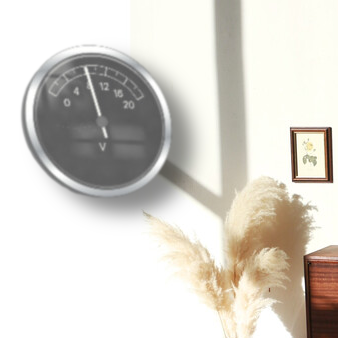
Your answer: 8 V
